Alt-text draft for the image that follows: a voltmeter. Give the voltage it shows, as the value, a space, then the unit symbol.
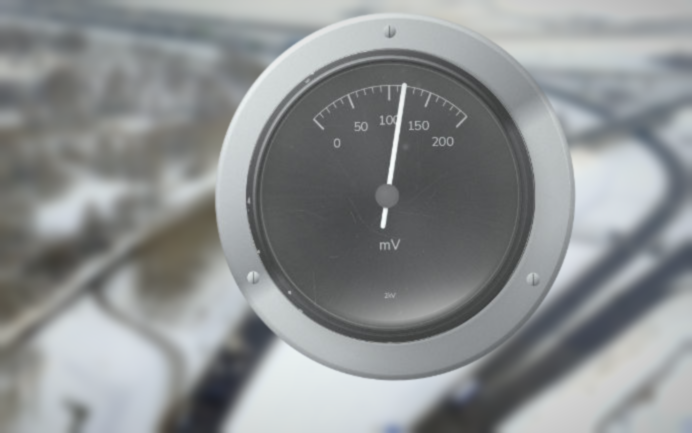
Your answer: 120 mV
